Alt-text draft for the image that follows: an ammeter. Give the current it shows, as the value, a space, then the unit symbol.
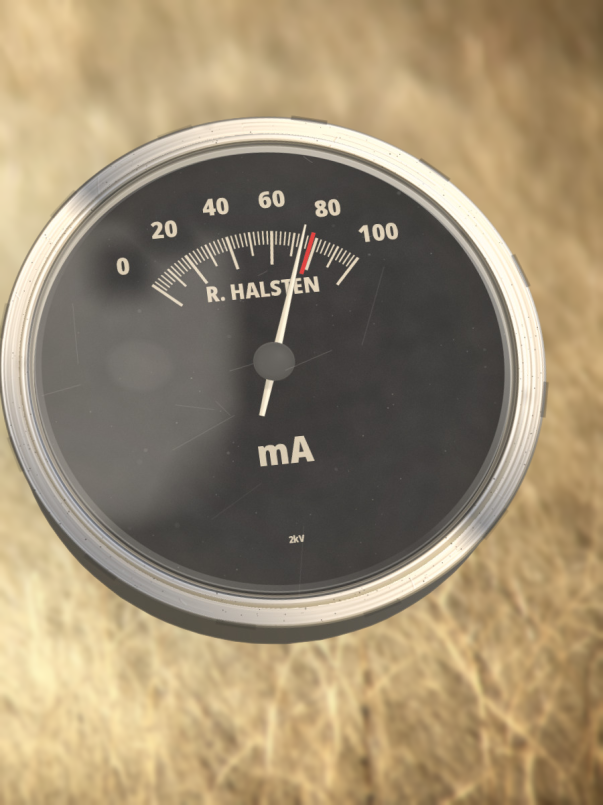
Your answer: 74 mA
